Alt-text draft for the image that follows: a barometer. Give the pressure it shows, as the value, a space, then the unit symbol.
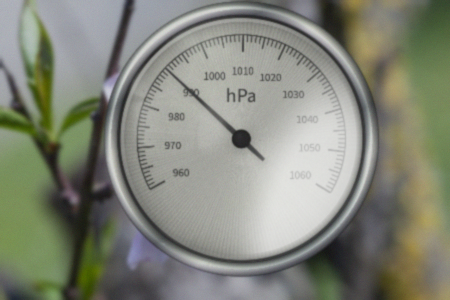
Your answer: 990 hPa
